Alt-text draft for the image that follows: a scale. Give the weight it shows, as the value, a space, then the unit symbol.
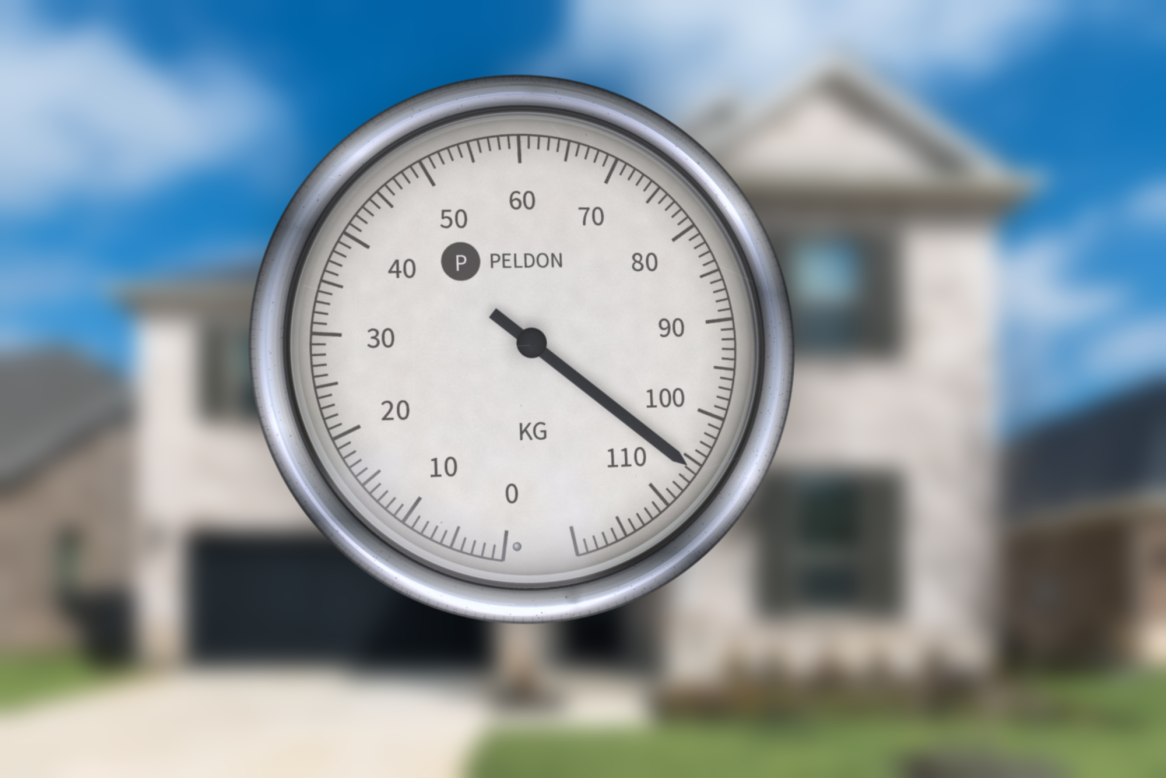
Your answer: 106 kg
